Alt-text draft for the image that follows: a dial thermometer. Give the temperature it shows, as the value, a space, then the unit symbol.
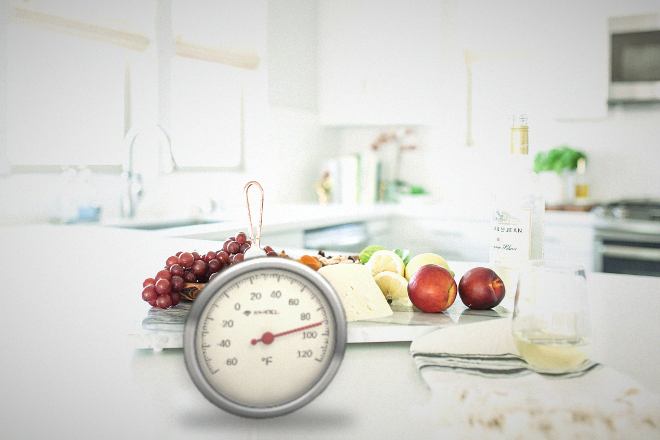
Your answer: 90 °F
